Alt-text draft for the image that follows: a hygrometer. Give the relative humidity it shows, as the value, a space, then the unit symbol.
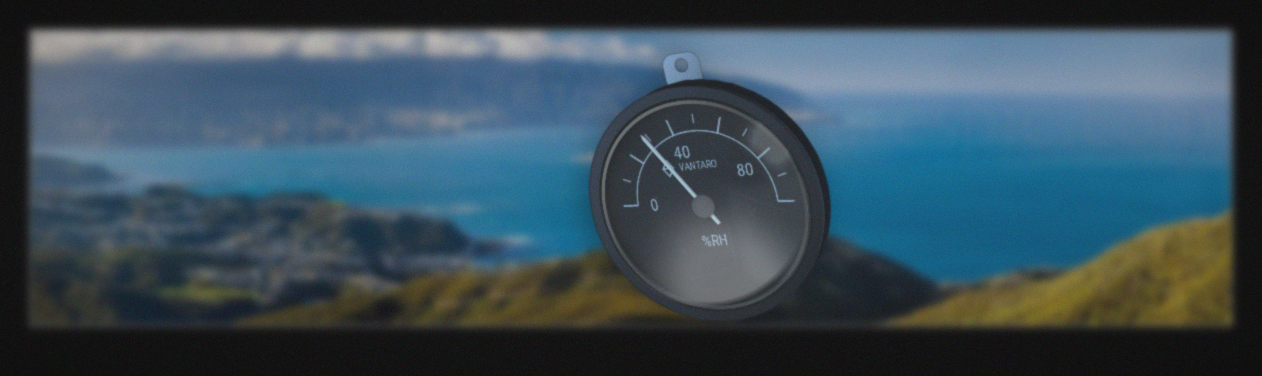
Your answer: 30 %
